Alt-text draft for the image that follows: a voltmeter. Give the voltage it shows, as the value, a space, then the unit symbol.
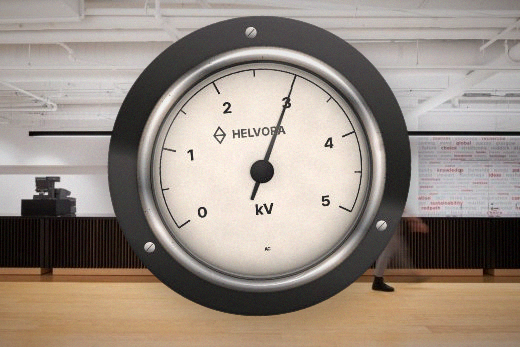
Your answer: 3 kV
